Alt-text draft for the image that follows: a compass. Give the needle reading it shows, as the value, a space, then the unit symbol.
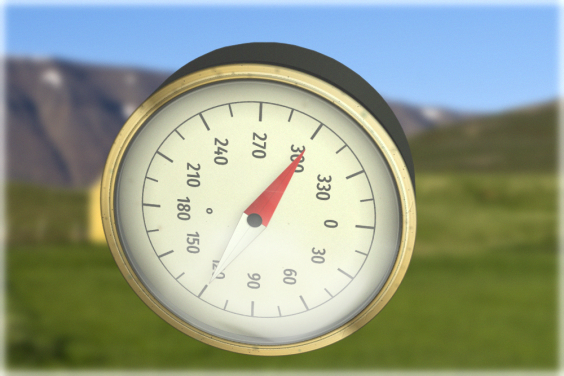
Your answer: 300 °
